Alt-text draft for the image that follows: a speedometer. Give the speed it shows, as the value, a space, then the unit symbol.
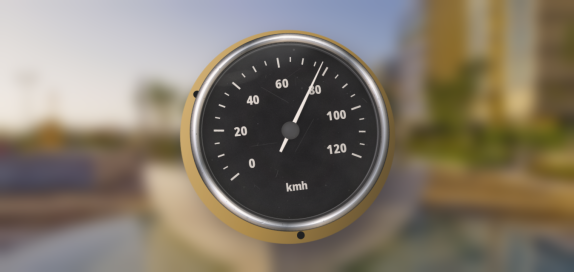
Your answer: 77.5 km/h
